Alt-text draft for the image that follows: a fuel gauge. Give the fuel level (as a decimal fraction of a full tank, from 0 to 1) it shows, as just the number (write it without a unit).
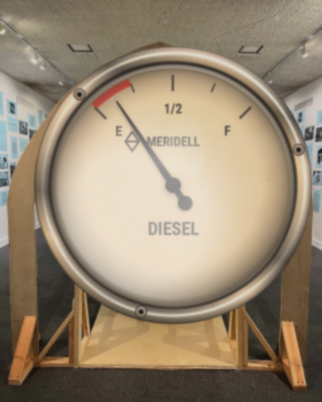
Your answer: 0.125
